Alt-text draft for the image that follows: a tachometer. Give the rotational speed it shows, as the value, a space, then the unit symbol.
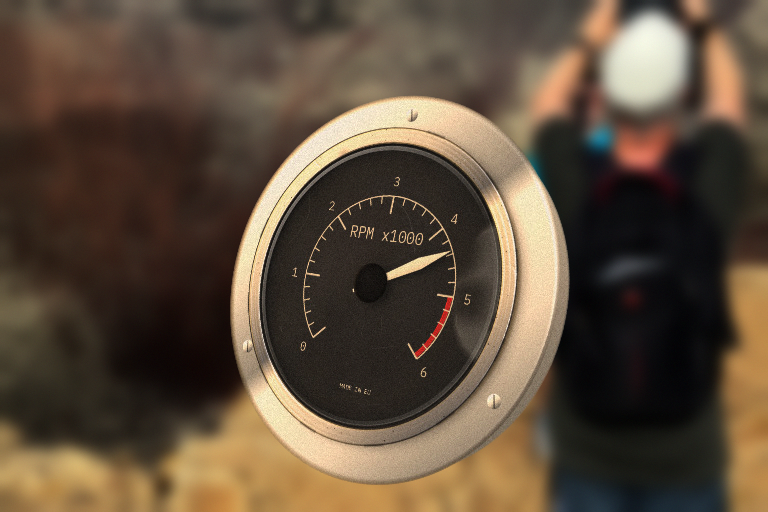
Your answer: 4400 rpm
